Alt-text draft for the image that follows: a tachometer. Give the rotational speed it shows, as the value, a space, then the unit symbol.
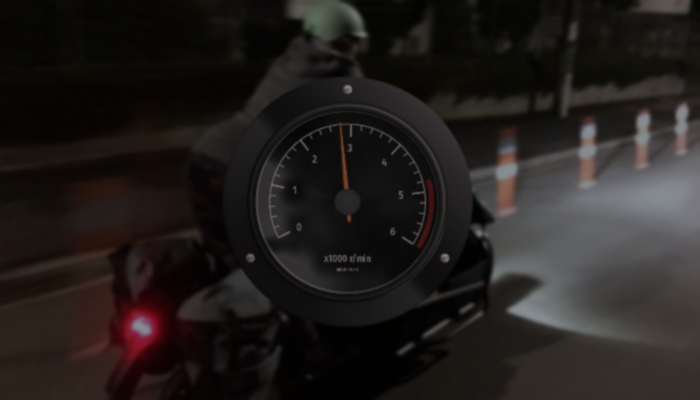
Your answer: 2800 rpm
